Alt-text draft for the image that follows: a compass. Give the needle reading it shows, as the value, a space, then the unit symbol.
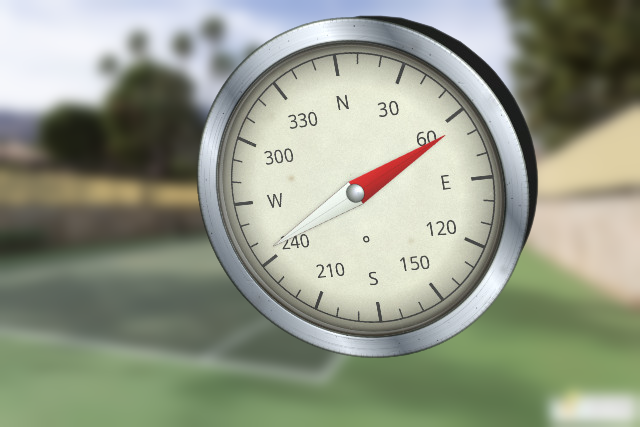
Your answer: 65 °
